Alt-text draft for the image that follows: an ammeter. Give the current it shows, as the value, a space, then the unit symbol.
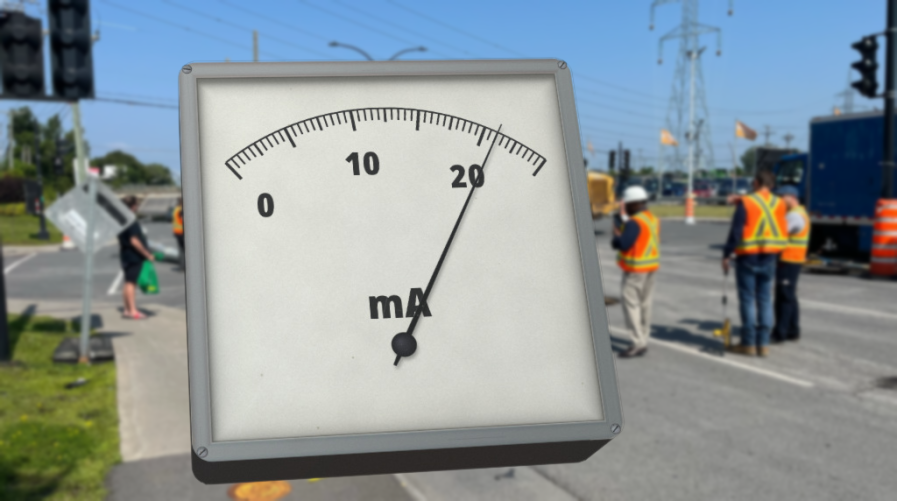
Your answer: 21 mA
